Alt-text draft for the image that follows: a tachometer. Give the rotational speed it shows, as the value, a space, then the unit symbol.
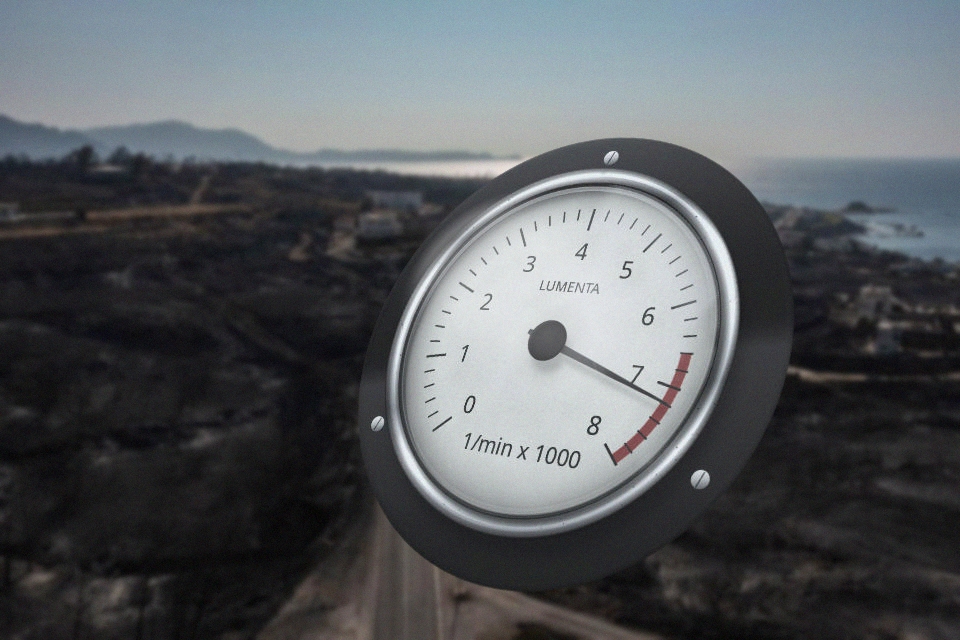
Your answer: 7200 rpm
